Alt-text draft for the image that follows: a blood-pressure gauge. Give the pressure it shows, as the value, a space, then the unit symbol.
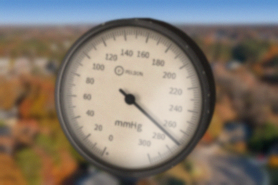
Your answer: 270 mmHg
